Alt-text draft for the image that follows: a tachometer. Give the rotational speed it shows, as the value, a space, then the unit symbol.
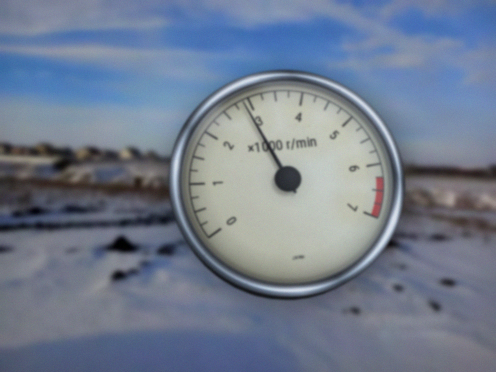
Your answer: 2875 rpm
